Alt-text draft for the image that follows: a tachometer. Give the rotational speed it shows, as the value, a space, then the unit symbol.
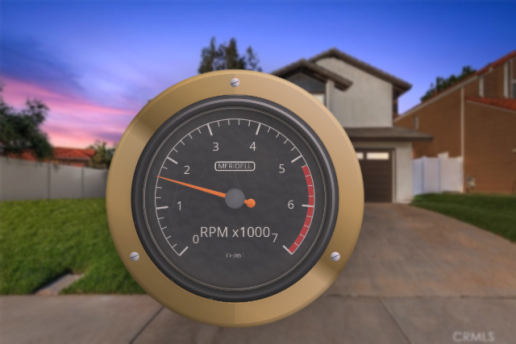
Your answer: 1600 rpm
